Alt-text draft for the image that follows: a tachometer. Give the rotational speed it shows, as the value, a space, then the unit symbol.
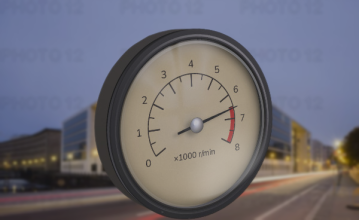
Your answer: 6500 rpm
